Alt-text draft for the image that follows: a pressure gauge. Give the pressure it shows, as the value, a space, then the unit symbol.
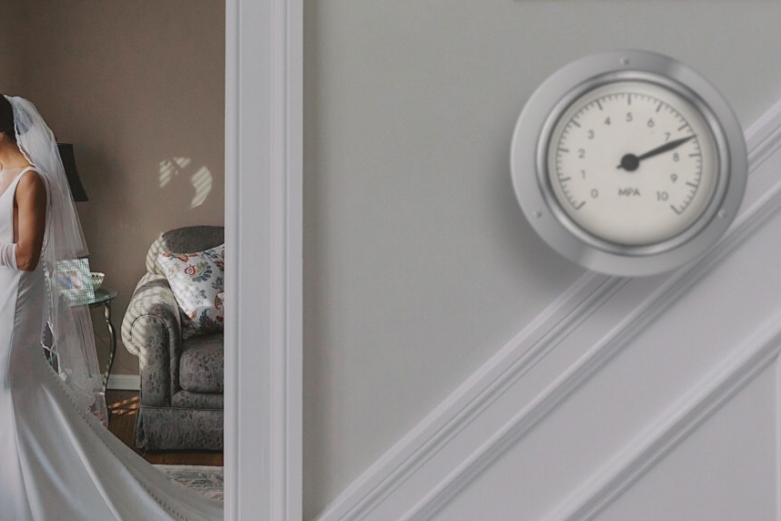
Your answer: 7.4 MPa
